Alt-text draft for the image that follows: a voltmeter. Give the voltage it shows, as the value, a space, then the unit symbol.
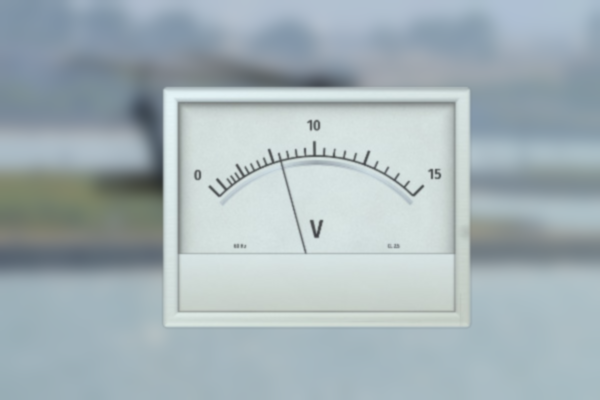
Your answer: 8 V
